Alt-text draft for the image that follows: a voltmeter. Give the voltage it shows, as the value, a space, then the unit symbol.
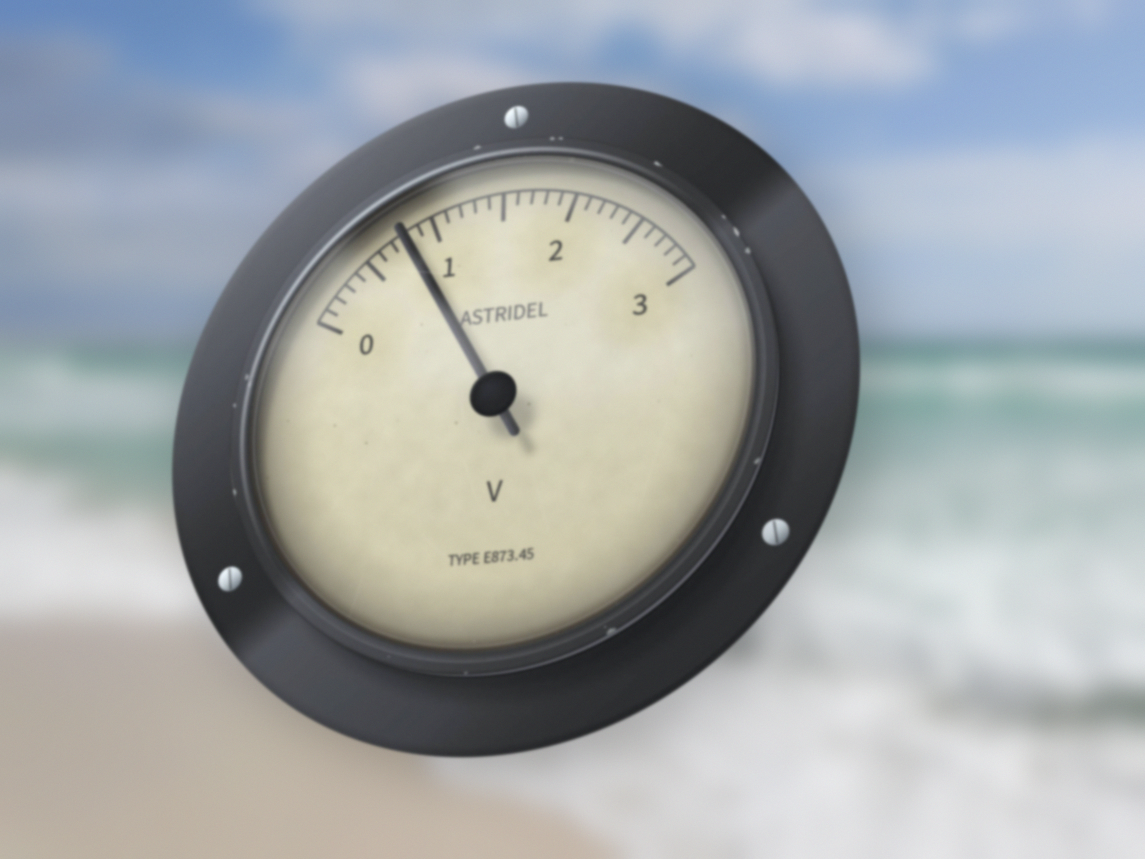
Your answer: 0.8 V
